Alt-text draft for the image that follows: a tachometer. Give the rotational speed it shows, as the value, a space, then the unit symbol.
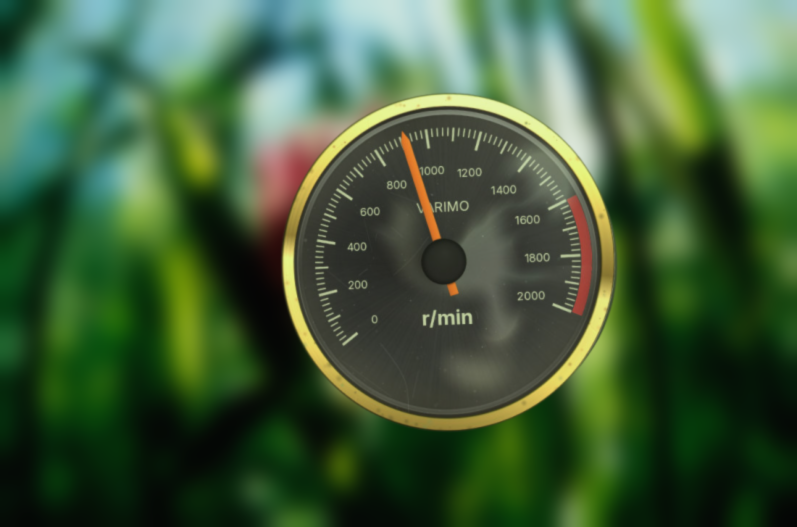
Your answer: 920 rpm
